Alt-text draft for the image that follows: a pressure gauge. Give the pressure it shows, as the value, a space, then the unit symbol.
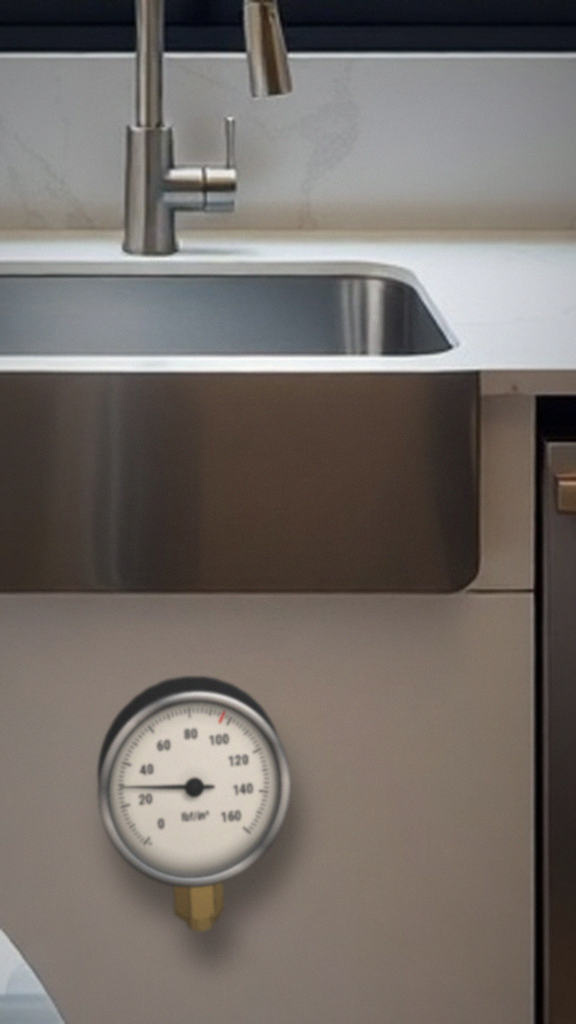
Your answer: 30 psi
